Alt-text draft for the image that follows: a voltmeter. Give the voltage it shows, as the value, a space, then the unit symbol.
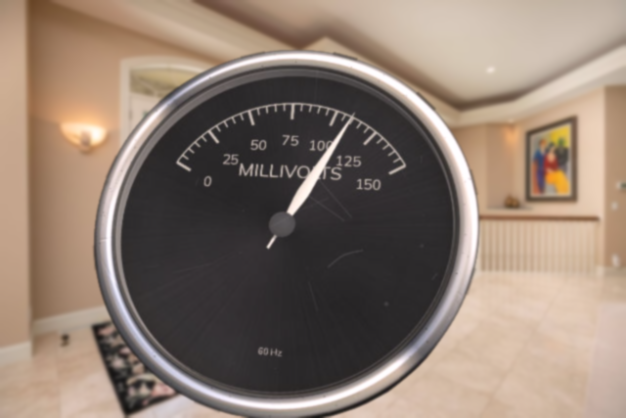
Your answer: 110 mV
